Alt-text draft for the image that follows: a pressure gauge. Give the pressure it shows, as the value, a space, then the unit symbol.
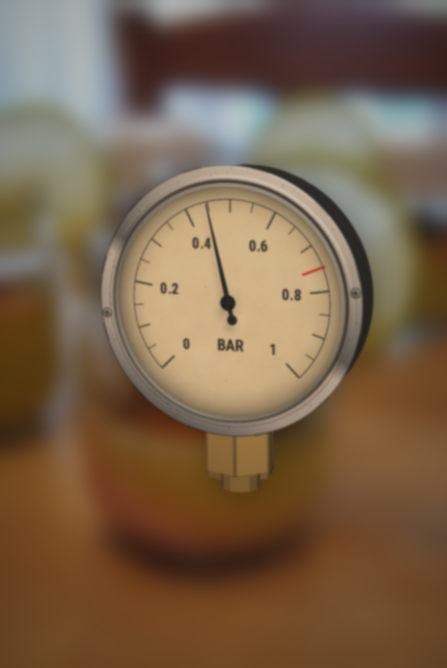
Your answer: 0.45 bar
